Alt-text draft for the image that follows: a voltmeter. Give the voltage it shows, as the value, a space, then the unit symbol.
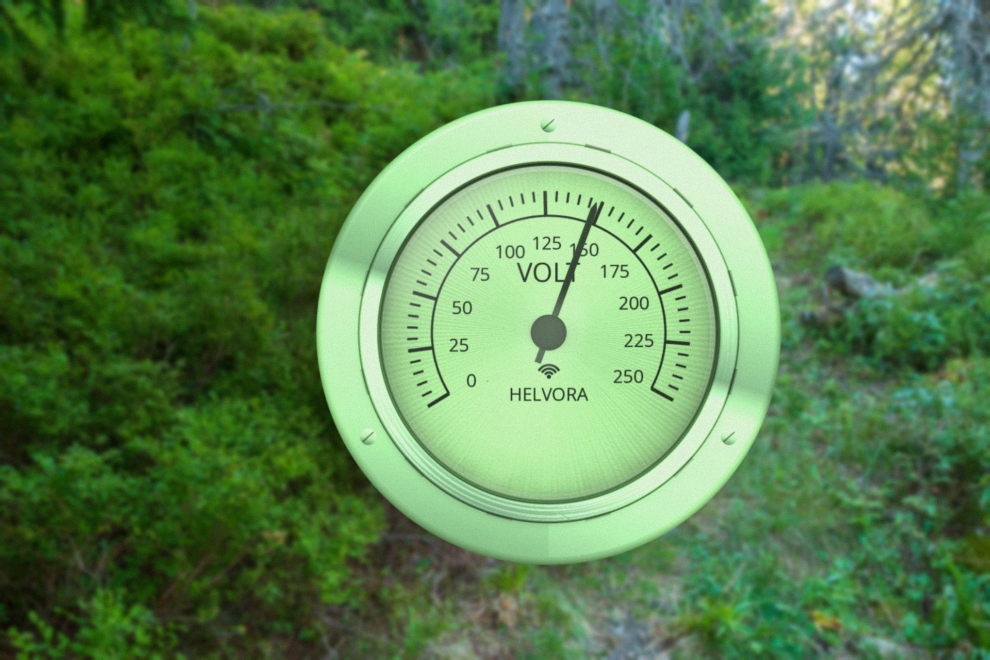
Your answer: 147.5 V
